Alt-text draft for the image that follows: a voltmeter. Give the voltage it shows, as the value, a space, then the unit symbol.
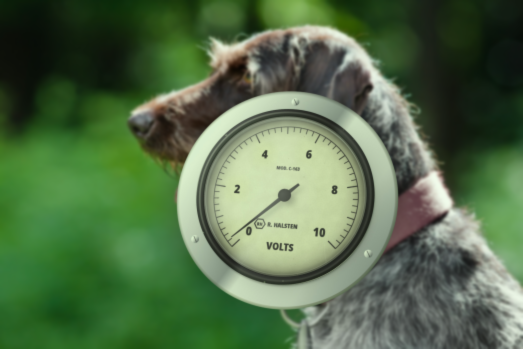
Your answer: 0.2 V
